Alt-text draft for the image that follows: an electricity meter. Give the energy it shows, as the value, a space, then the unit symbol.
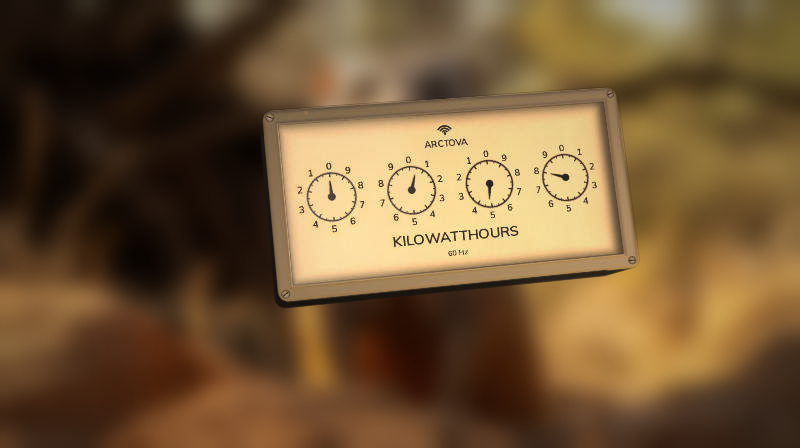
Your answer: 48 kWh
